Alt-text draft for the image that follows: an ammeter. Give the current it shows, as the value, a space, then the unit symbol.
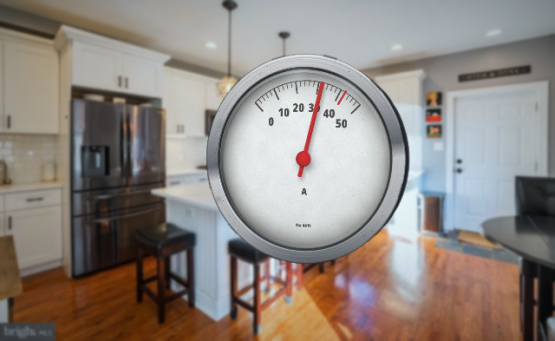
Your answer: 32 A
